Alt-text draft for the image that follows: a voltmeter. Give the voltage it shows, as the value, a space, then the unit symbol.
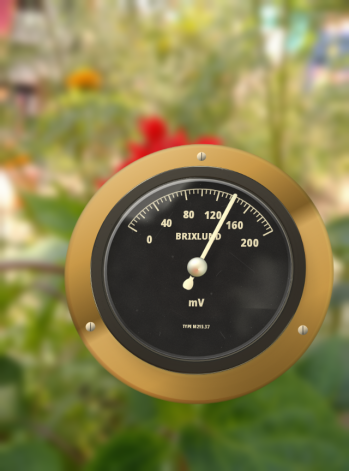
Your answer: 140 mV
